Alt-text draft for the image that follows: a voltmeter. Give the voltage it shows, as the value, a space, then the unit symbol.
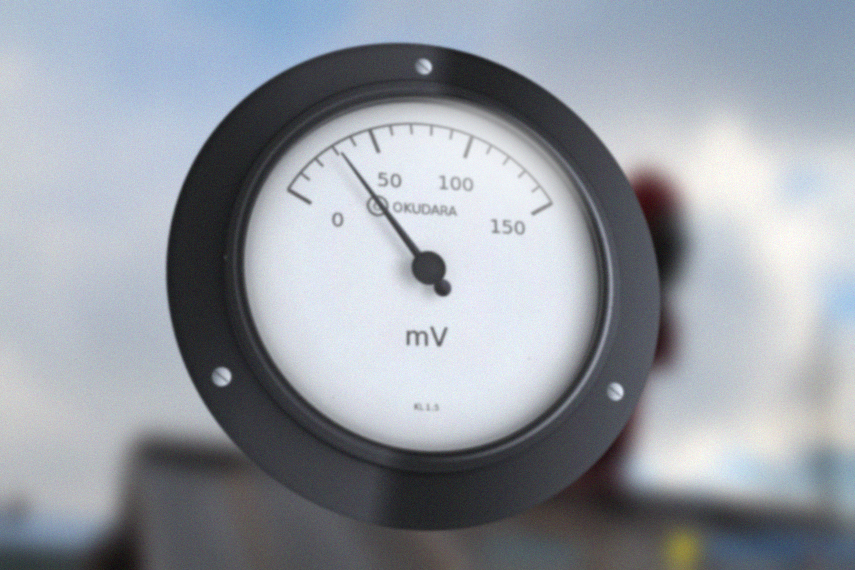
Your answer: 30 mV
